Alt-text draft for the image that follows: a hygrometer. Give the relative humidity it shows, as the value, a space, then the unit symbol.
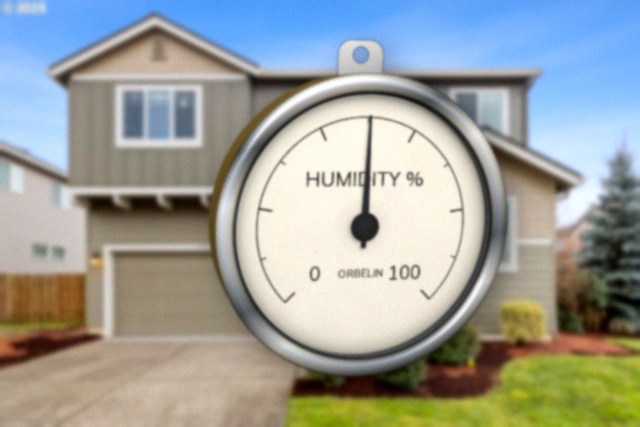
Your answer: 50 %
